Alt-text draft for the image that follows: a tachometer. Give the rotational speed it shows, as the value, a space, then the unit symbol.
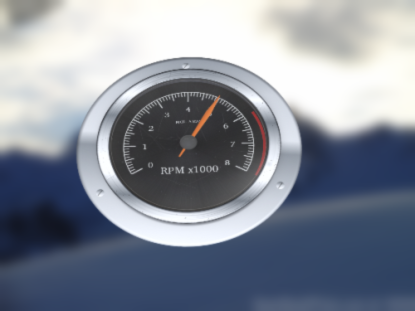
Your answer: 5000 rpm
